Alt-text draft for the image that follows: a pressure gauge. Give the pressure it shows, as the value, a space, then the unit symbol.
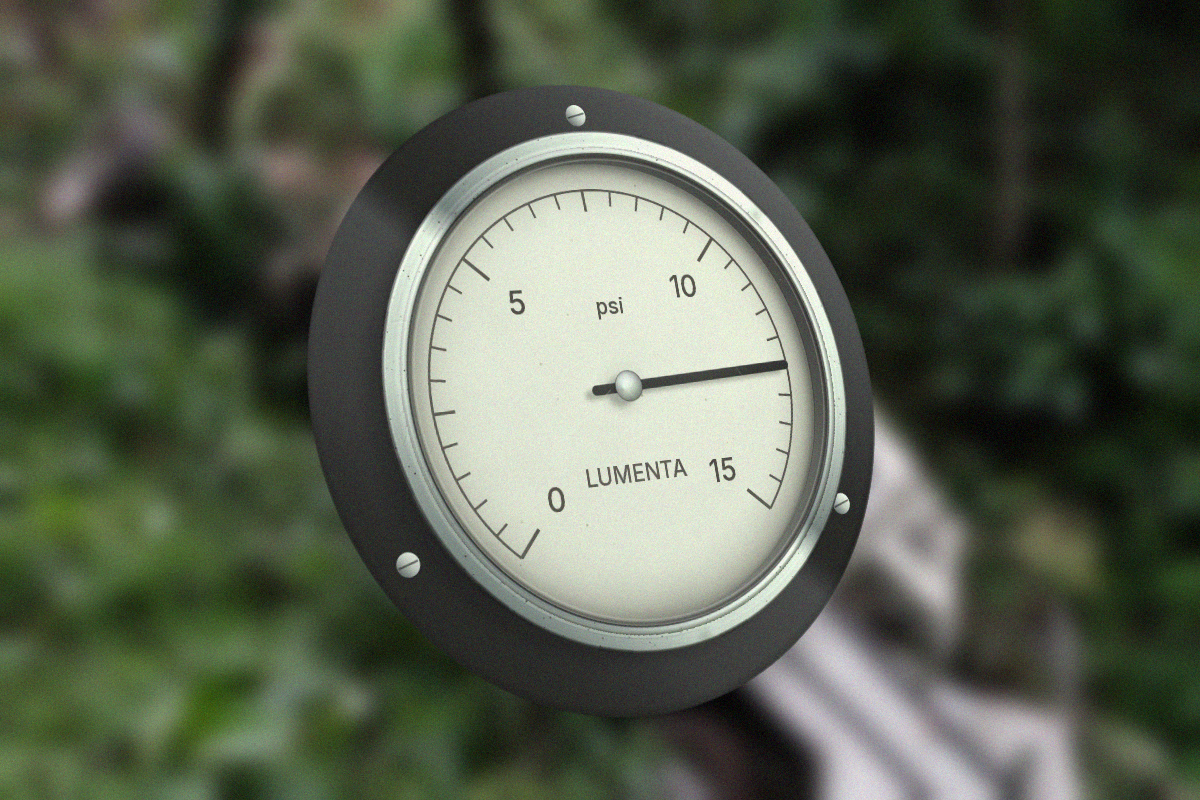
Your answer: 12.5 psi
